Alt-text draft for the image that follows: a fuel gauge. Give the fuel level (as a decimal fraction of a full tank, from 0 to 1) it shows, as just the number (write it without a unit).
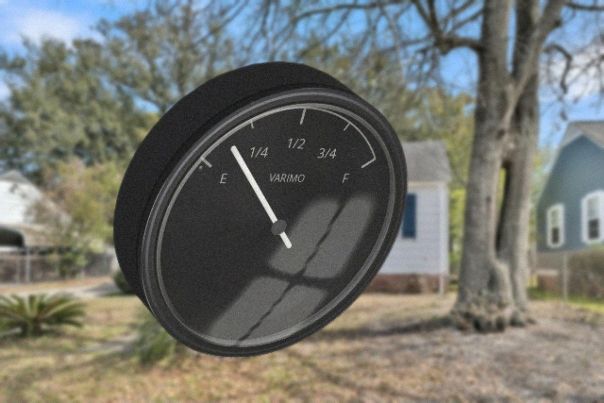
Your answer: 0.125
